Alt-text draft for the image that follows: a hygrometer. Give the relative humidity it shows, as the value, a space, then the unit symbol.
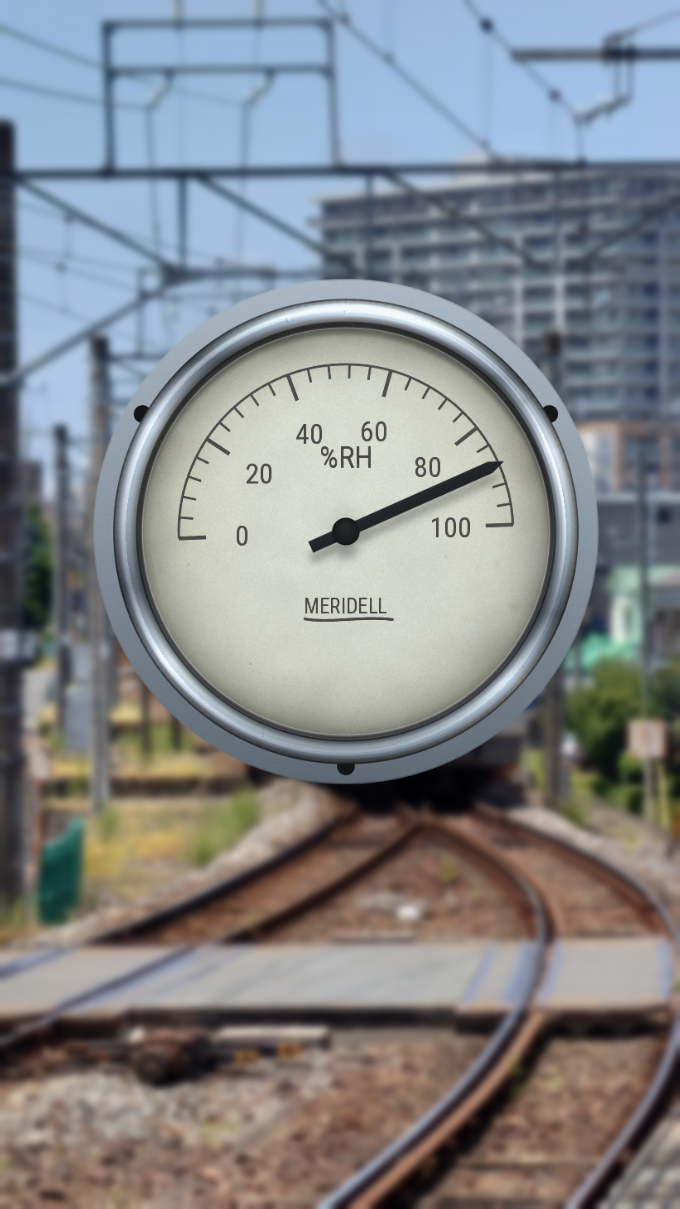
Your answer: 88 %
